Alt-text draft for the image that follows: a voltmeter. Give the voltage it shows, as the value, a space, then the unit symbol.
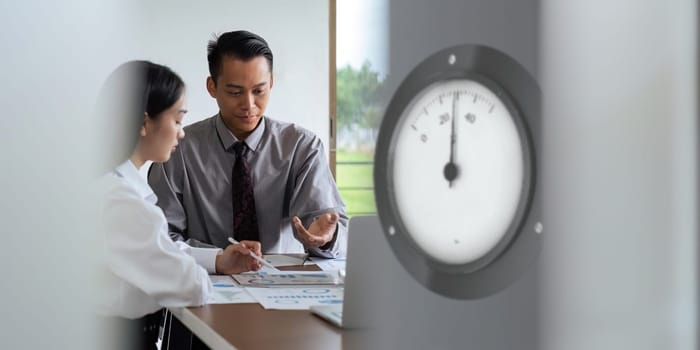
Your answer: 30 V
